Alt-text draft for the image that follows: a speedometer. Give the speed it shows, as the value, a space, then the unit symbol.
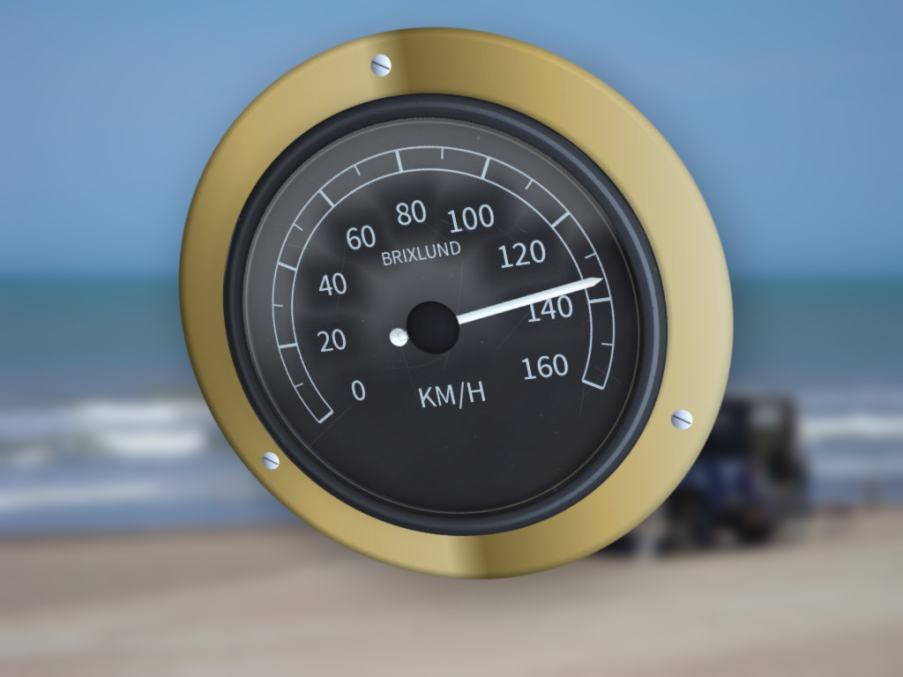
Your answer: 135 km/h
